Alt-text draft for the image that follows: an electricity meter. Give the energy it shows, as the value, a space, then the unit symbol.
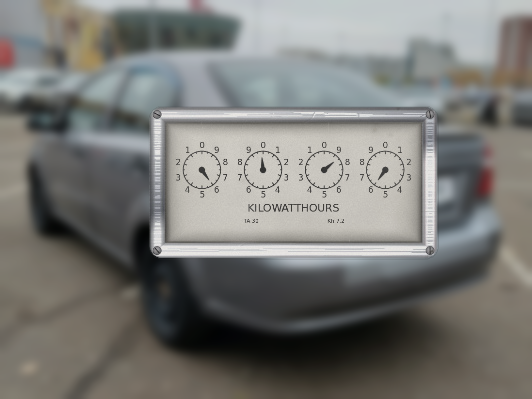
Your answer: 5986 kWh
